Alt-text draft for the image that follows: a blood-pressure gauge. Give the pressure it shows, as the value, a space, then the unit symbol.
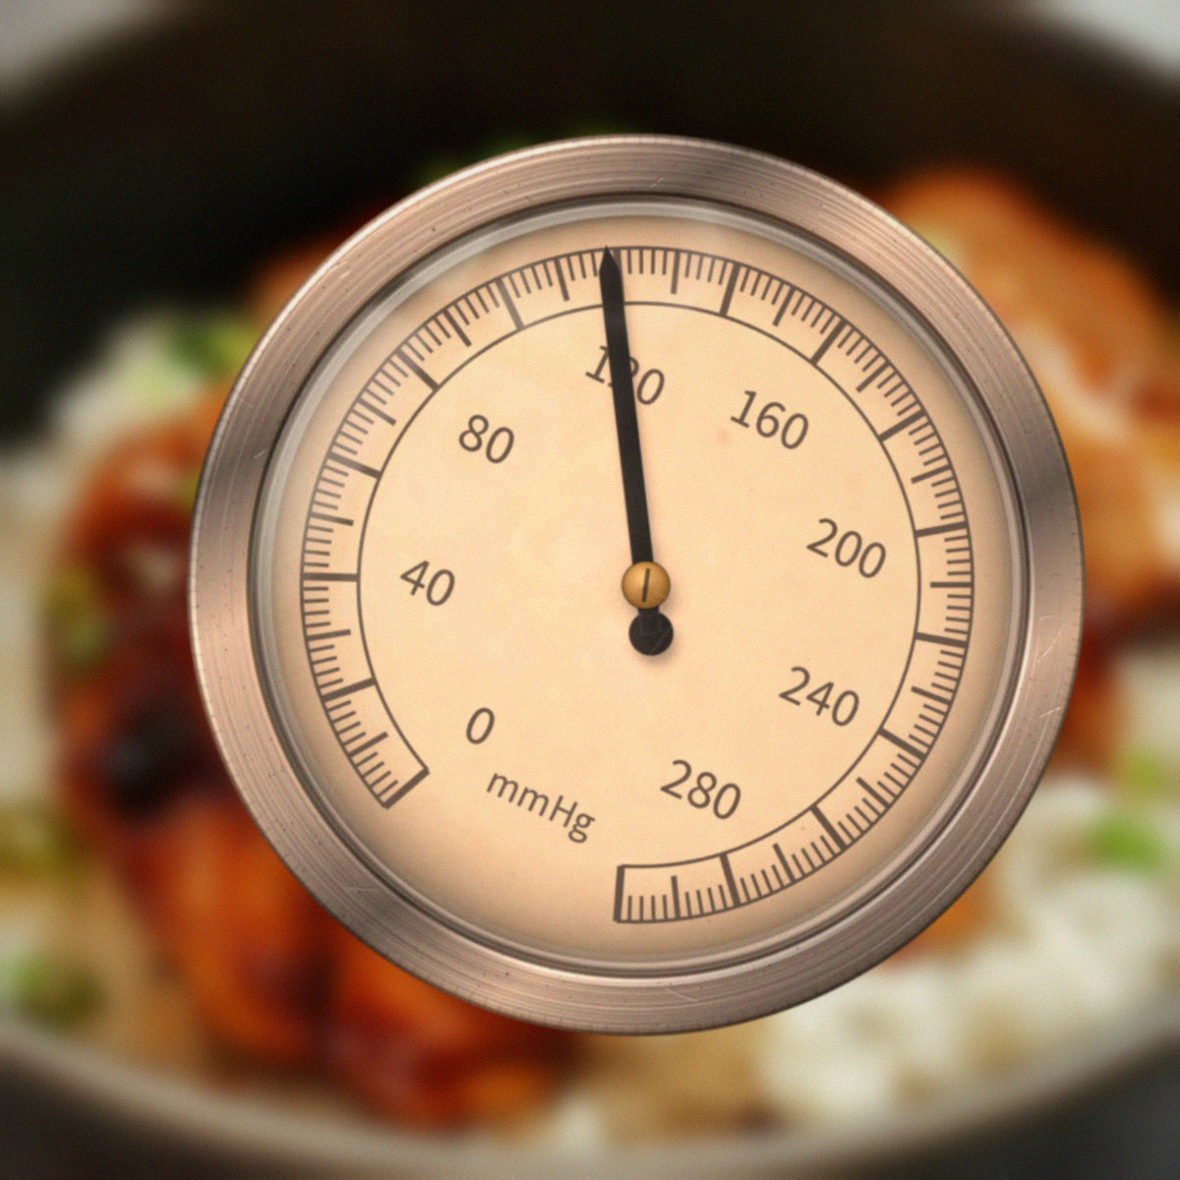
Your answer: 118 mmHg
